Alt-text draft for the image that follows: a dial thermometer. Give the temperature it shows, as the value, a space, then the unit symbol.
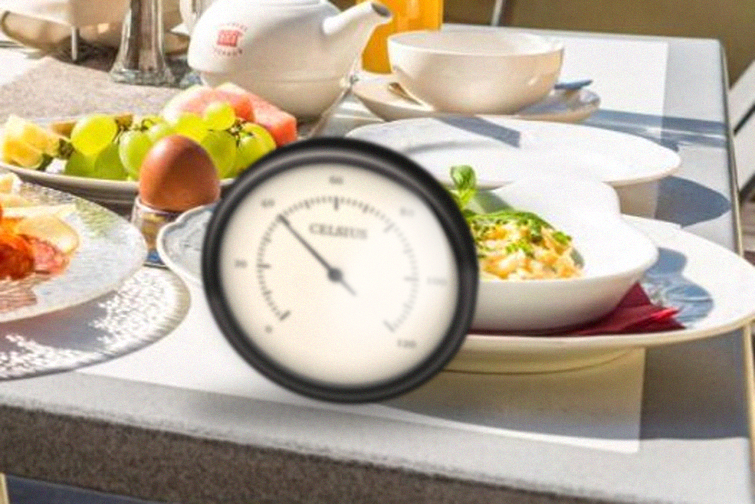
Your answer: 40 °C
